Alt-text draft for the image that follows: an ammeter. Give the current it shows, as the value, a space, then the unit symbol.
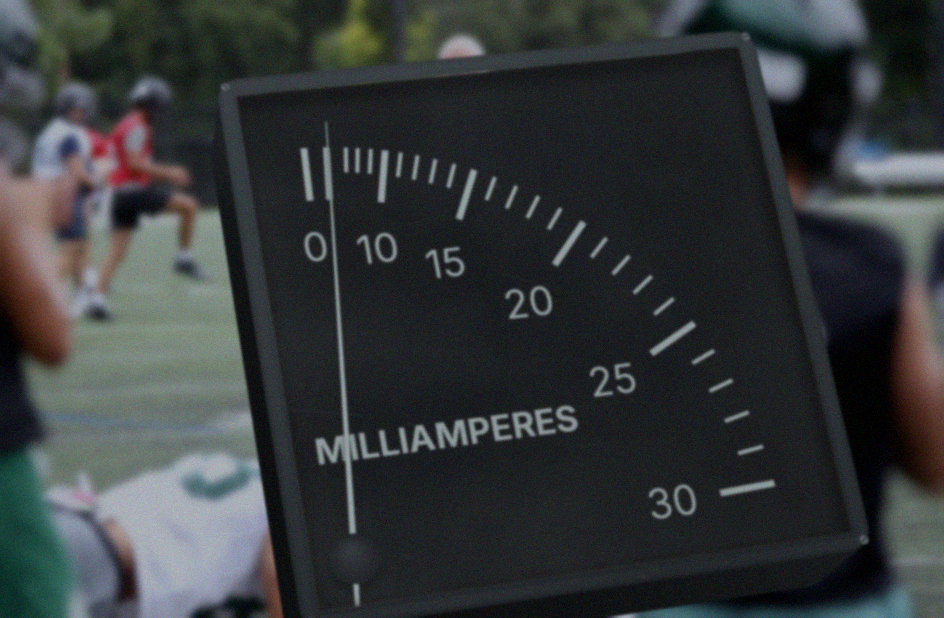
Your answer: 5 mA
